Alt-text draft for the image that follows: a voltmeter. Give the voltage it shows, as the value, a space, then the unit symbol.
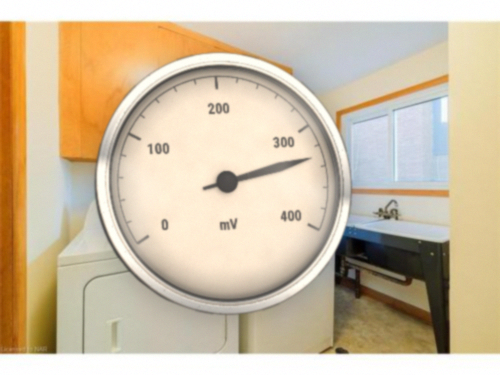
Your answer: 330 mV
